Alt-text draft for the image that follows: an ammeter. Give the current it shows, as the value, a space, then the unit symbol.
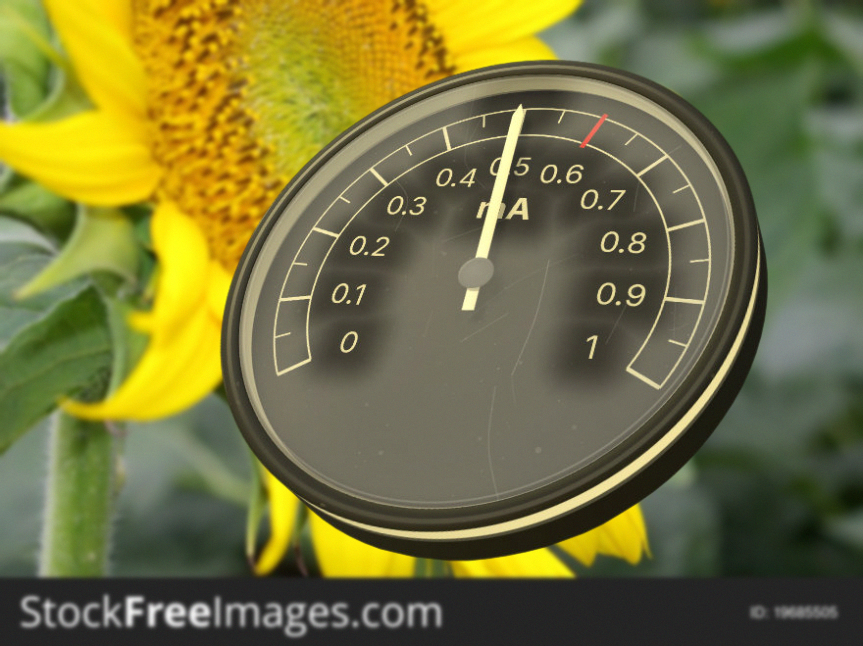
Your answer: 0.5 mA
